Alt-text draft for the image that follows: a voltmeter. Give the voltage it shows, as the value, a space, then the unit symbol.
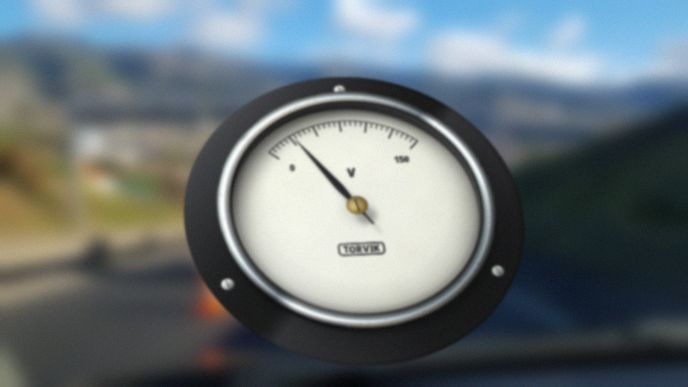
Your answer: 25 V
